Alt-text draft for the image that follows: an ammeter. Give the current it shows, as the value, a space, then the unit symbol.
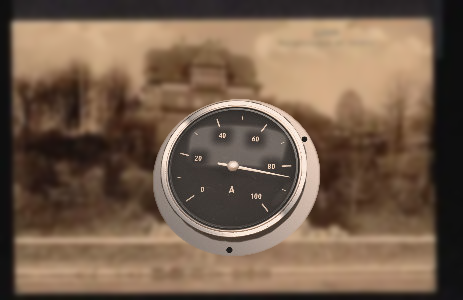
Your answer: 85 A
